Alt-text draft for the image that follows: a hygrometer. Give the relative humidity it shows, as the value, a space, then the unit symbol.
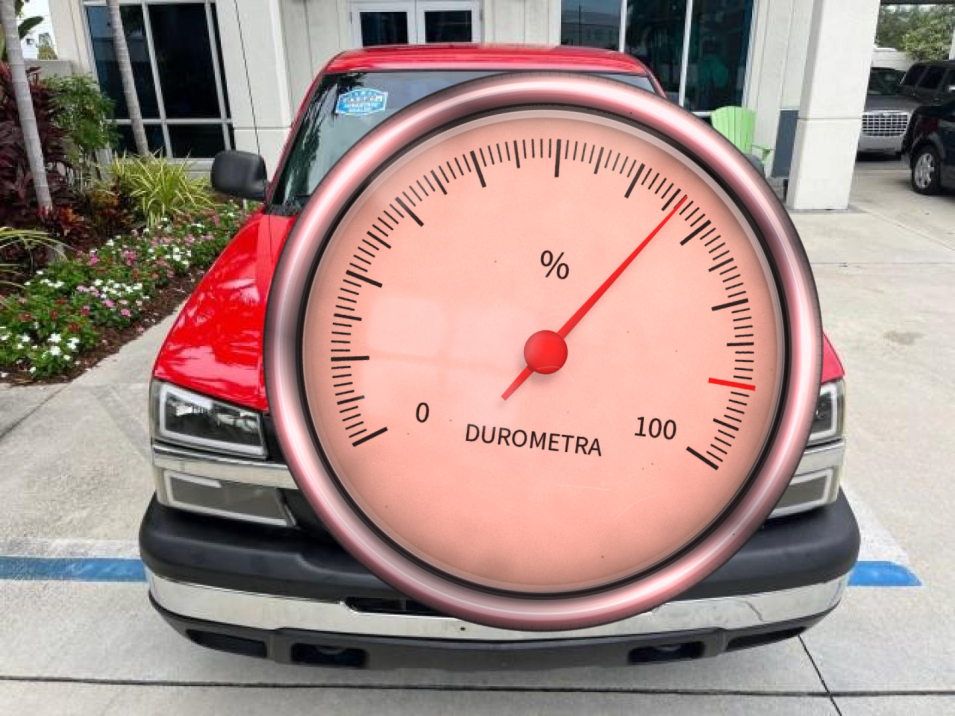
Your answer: 66 %
